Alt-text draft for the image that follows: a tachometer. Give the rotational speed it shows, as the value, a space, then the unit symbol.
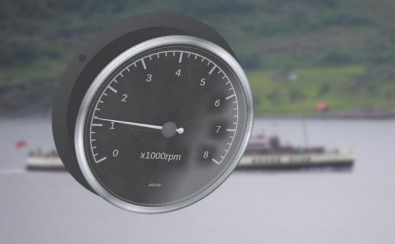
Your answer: 1200 rpm
